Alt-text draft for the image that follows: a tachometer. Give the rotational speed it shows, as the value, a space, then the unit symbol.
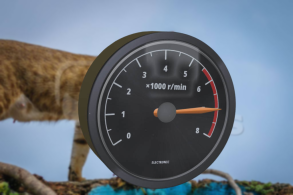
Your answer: 7000 rpm
